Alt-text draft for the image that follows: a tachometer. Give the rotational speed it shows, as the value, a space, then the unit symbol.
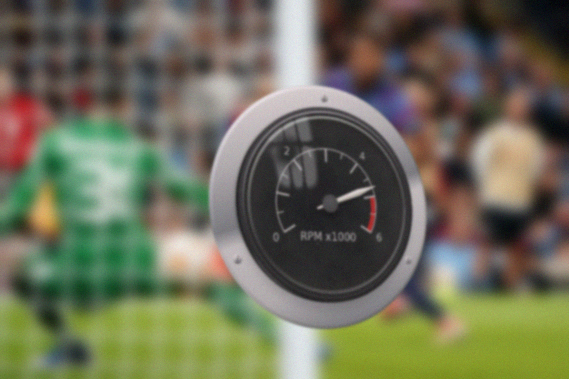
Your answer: 4750 rpm
